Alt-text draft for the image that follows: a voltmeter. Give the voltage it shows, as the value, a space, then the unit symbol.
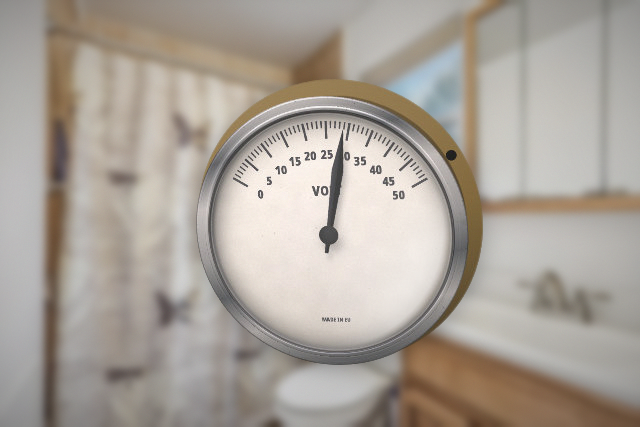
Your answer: 29 V
